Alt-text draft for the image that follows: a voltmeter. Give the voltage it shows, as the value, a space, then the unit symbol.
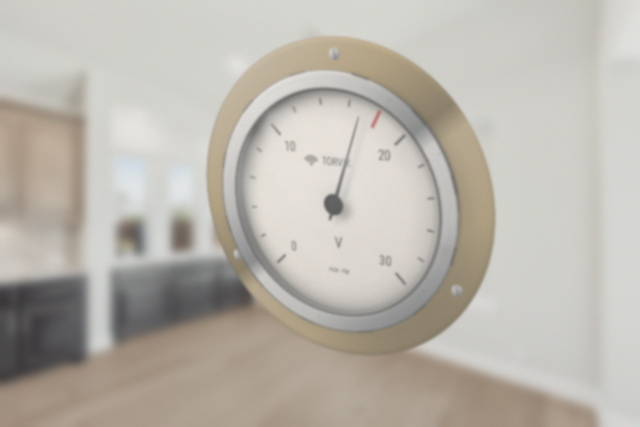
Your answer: 17 V
